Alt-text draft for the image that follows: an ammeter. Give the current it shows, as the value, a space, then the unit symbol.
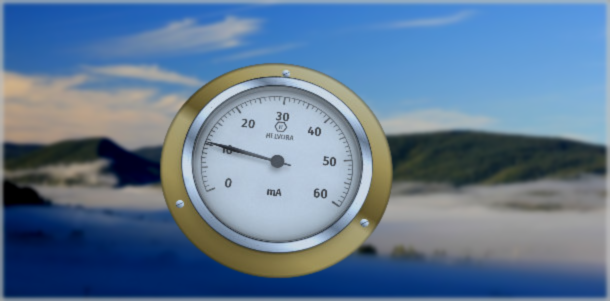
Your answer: 10 mA
